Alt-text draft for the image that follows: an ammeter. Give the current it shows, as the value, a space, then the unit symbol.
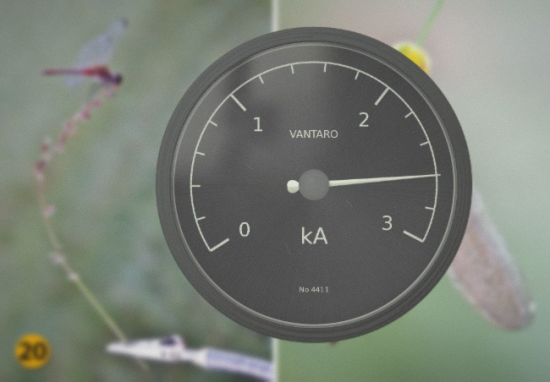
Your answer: 2.6 kA
